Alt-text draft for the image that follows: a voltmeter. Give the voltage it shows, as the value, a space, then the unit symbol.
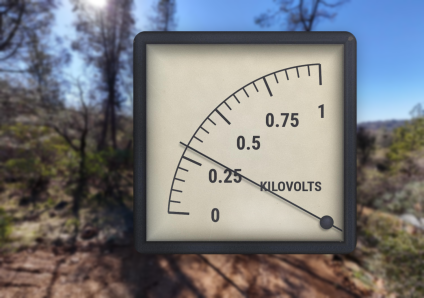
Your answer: 0.3 kV
